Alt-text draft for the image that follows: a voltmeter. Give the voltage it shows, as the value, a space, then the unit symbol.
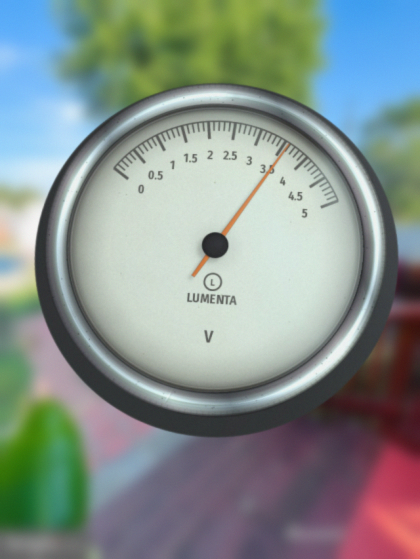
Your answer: 3.6 V
